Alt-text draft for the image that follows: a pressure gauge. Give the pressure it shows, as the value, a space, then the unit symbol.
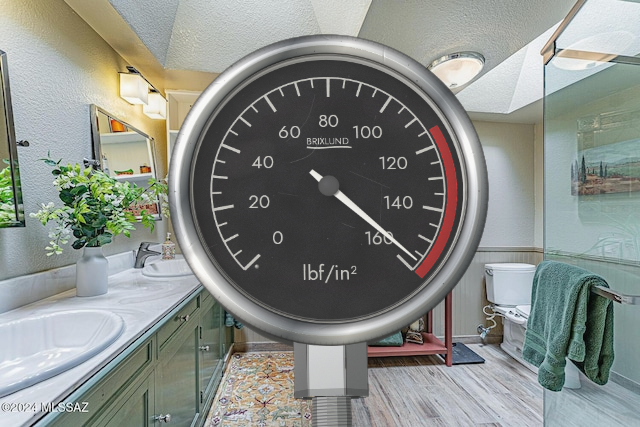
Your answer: 157.5 psi
